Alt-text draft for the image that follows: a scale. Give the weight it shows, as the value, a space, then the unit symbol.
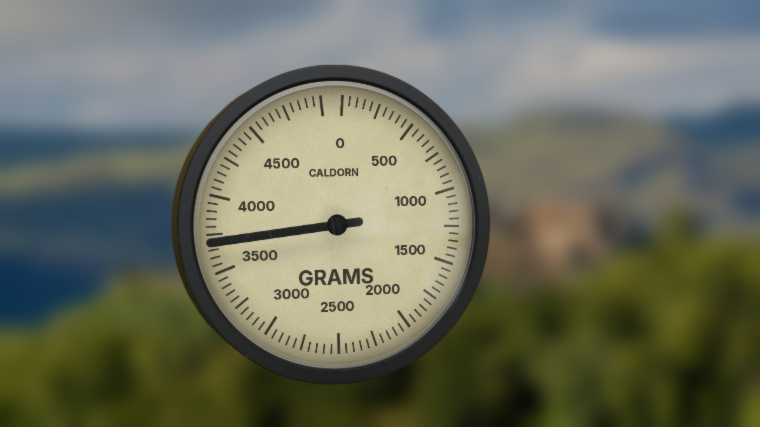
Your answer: 3700 g
